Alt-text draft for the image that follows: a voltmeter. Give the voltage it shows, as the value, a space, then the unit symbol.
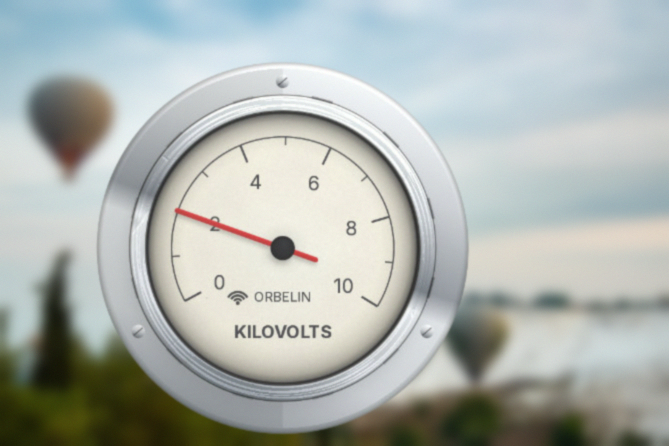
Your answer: 2 kV
